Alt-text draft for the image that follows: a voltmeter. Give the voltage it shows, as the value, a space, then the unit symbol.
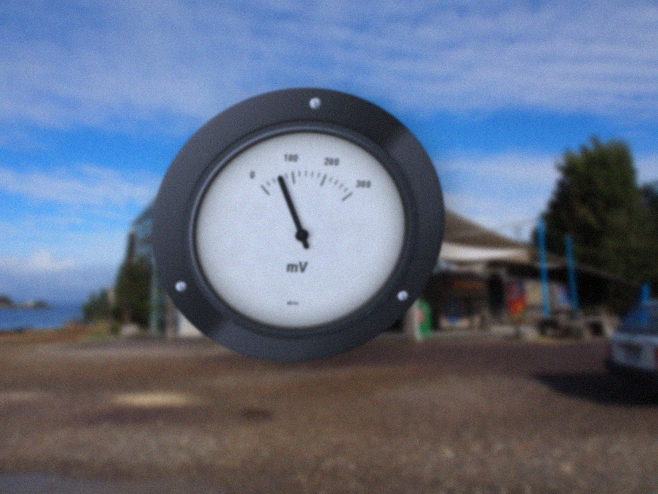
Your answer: 60 mV
